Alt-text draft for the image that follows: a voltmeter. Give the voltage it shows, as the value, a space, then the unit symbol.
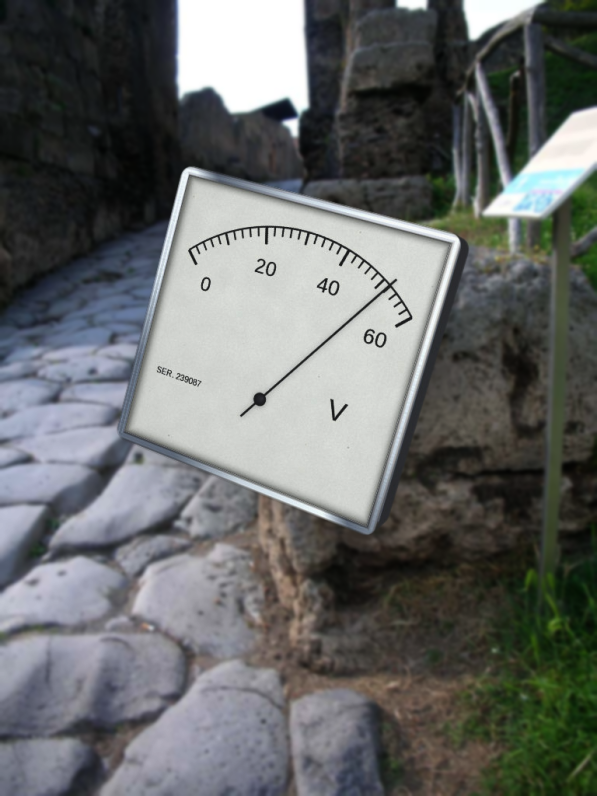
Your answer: 52 V
